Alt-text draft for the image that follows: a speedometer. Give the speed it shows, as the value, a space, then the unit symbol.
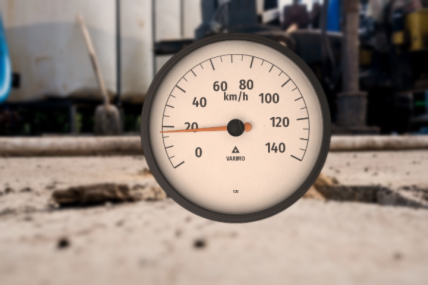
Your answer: 17.5 km/h
